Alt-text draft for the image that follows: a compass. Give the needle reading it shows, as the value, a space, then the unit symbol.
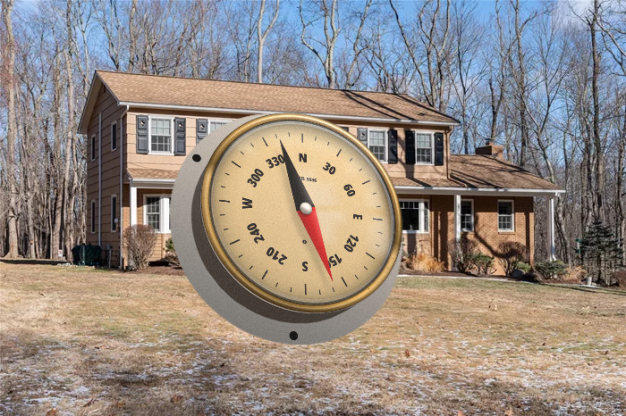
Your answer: 160 °
